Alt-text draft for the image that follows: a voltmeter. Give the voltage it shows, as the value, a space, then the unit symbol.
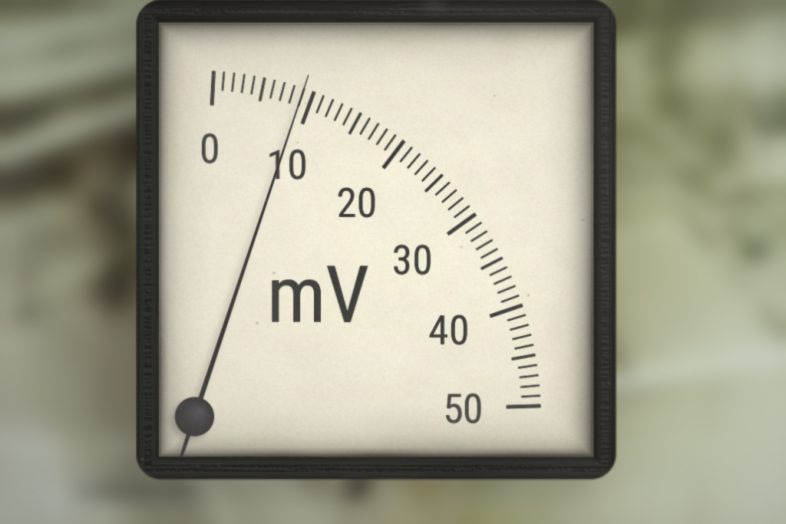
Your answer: 9 mV
